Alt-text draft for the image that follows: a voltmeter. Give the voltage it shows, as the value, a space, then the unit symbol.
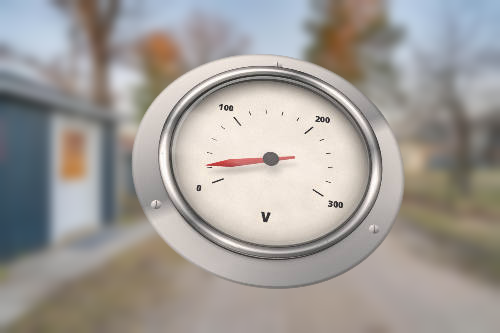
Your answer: 20 V
